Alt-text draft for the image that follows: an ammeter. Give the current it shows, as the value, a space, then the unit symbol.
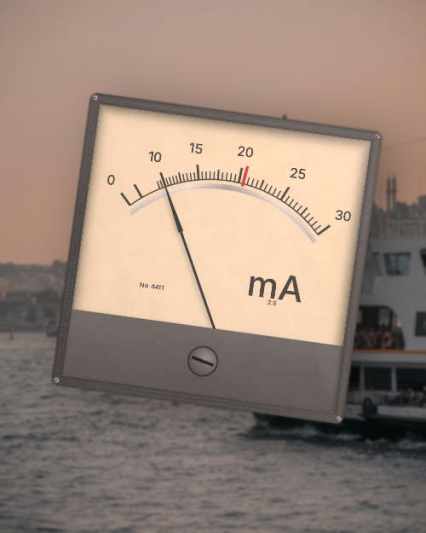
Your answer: 10 mA
